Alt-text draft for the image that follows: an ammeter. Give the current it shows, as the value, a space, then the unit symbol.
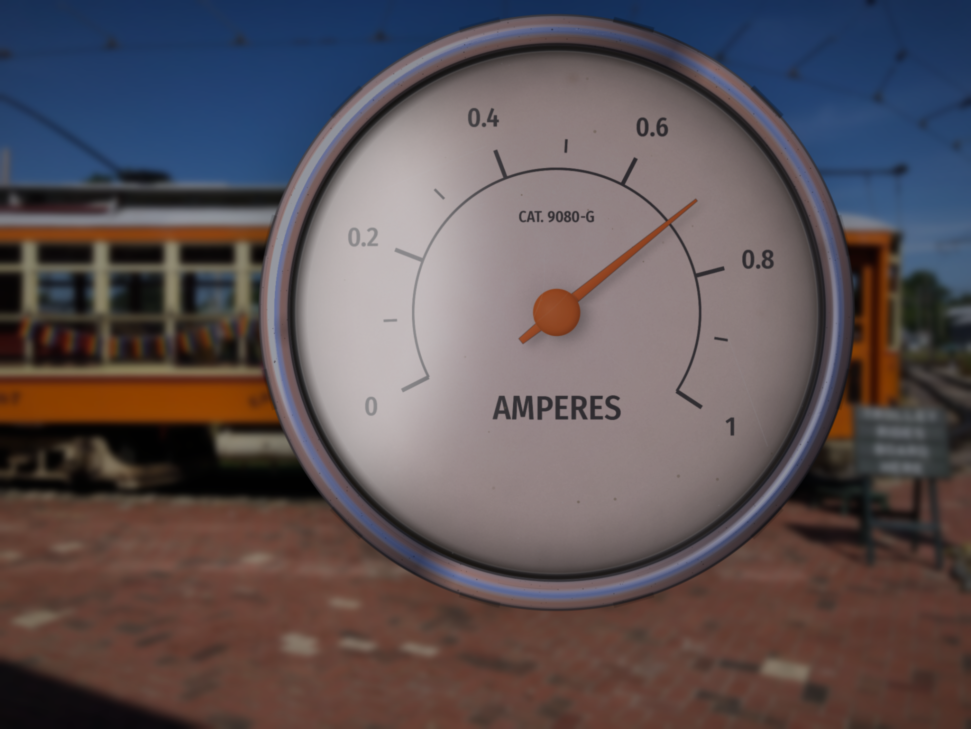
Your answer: 0.7 A
